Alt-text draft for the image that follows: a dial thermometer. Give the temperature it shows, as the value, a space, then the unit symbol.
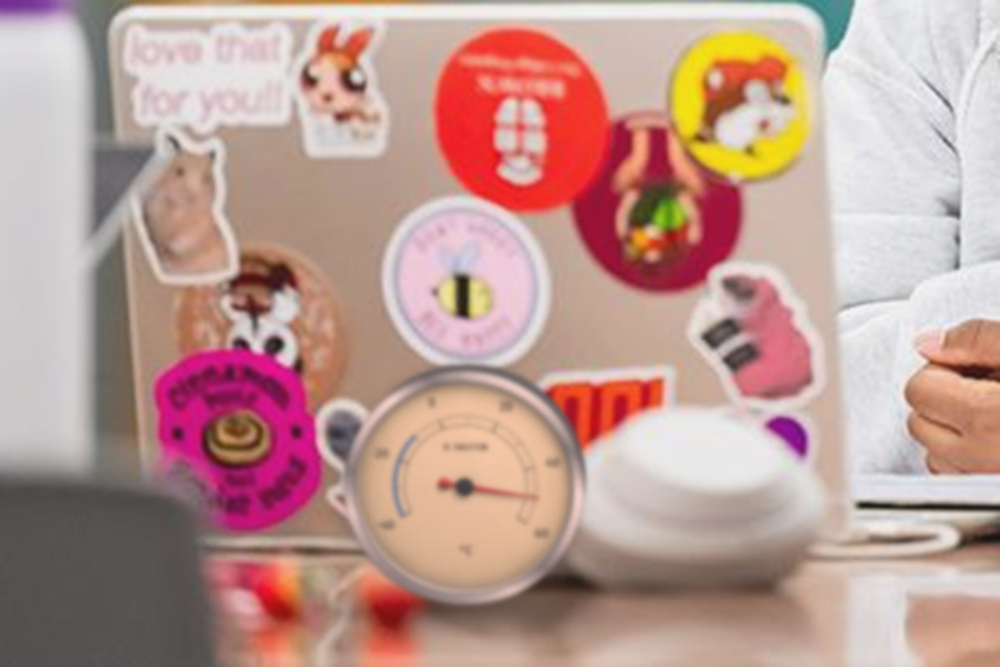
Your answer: 50 °C
